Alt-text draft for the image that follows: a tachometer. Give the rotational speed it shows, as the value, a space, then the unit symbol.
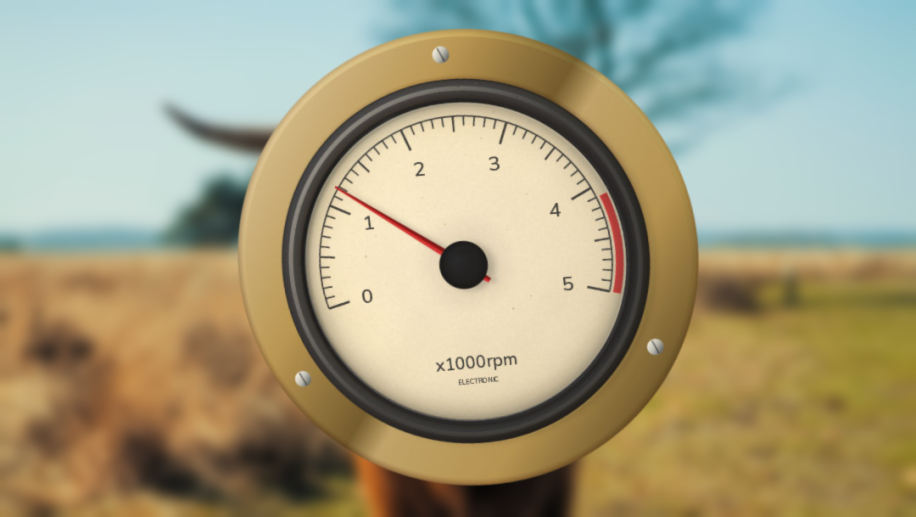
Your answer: 1200 rpm
